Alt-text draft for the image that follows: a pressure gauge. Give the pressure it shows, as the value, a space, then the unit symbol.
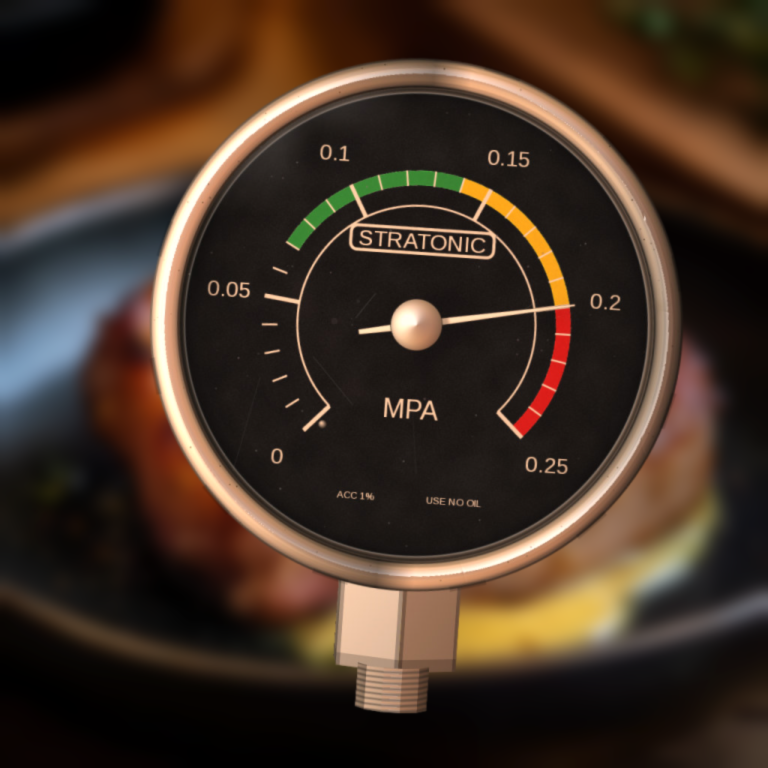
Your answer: 0.2 MPa
